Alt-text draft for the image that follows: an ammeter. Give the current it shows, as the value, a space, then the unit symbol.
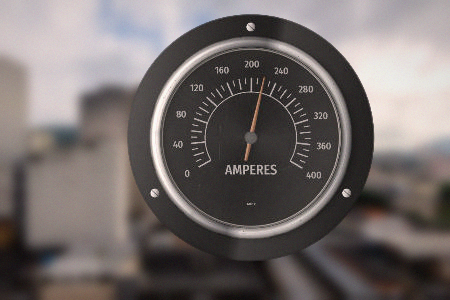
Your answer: 220 A
